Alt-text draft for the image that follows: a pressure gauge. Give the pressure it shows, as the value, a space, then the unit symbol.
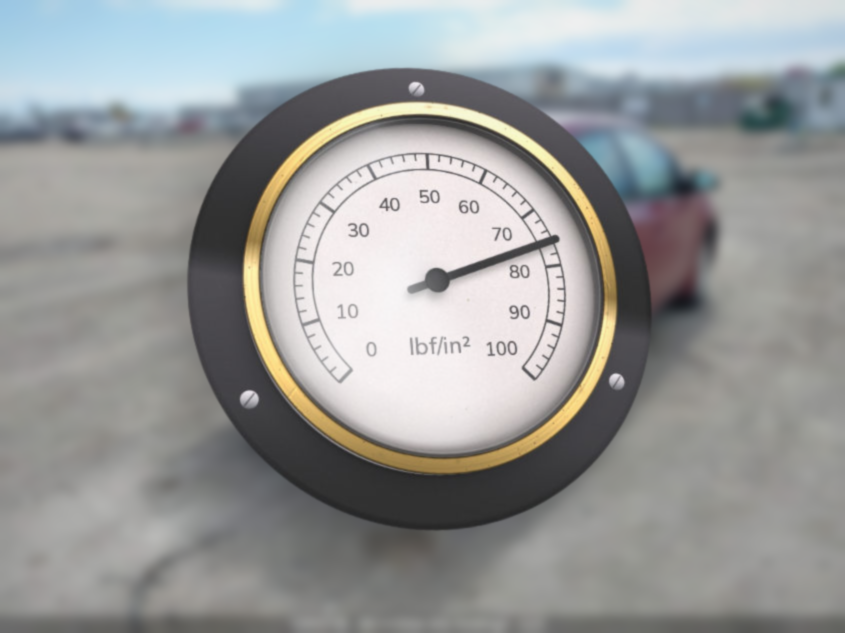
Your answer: 76 psi
